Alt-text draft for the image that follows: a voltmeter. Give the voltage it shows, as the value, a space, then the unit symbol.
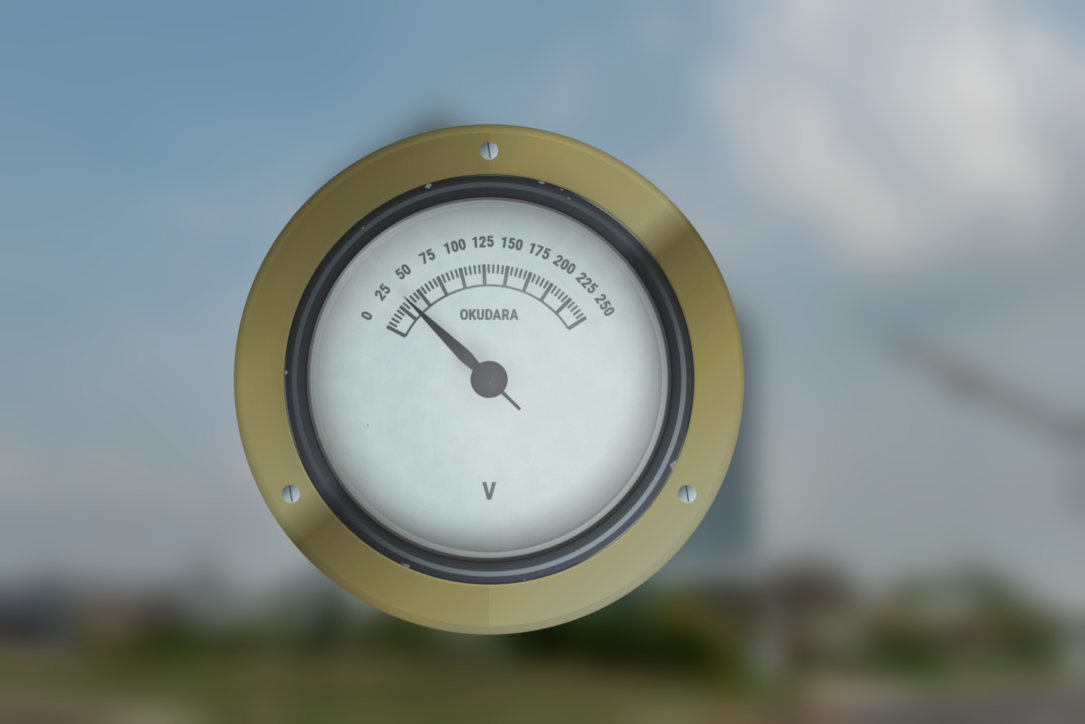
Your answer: 35 V
